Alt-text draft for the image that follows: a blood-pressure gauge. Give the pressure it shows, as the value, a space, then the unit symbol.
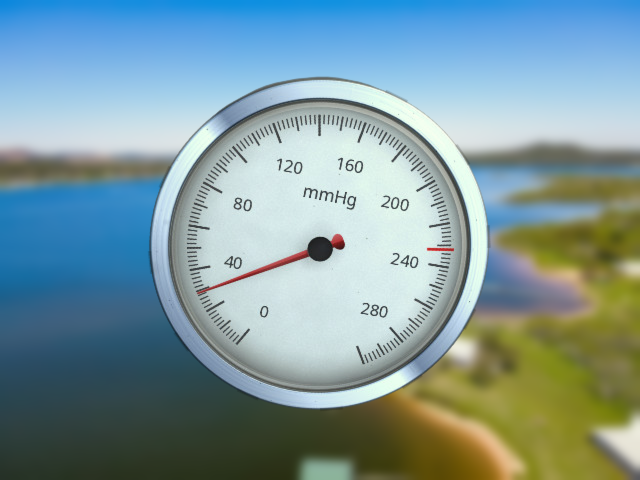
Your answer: 30 mmHg
